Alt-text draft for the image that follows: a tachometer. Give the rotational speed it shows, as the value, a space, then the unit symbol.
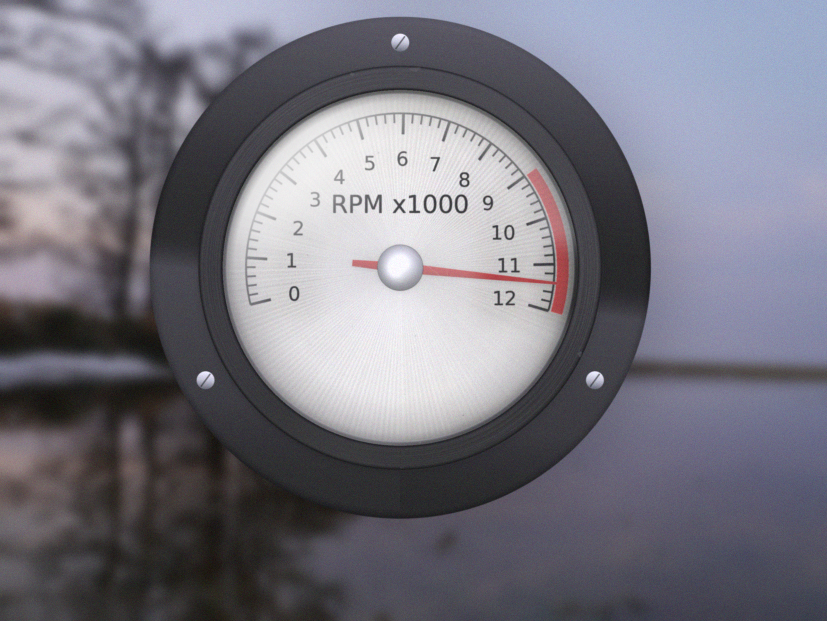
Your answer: 11400 rpm
